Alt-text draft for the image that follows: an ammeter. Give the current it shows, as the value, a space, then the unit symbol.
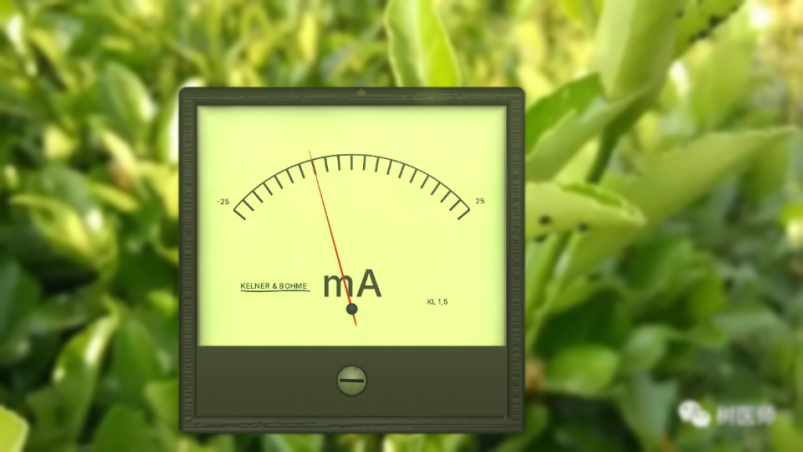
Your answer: -7.5 mA
